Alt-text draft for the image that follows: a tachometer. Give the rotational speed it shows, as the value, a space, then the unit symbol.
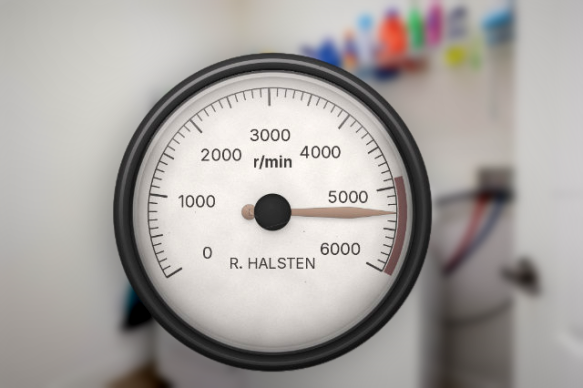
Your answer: 5300 rpm
